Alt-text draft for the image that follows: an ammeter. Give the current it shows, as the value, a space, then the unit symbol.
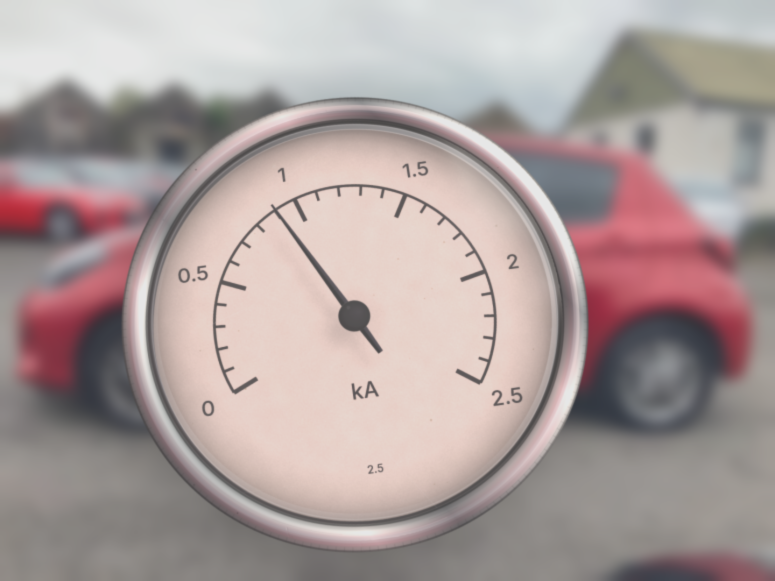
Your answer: 0.9 kA
